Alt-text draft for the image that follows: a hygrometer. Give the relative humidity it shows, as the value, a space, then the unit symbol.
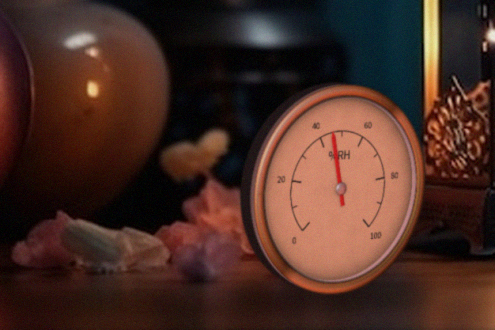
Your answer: 45 %
